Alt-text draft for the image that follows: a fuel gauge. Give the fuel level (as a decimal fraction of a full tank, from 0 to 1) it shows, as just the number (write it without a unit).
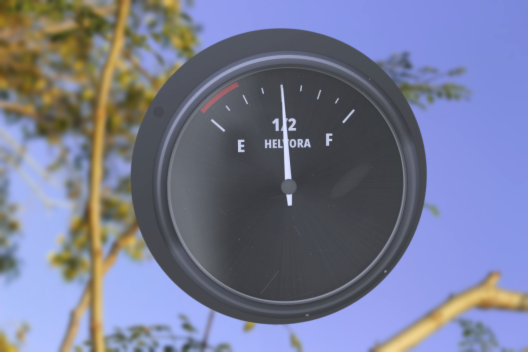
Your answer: 0.5
